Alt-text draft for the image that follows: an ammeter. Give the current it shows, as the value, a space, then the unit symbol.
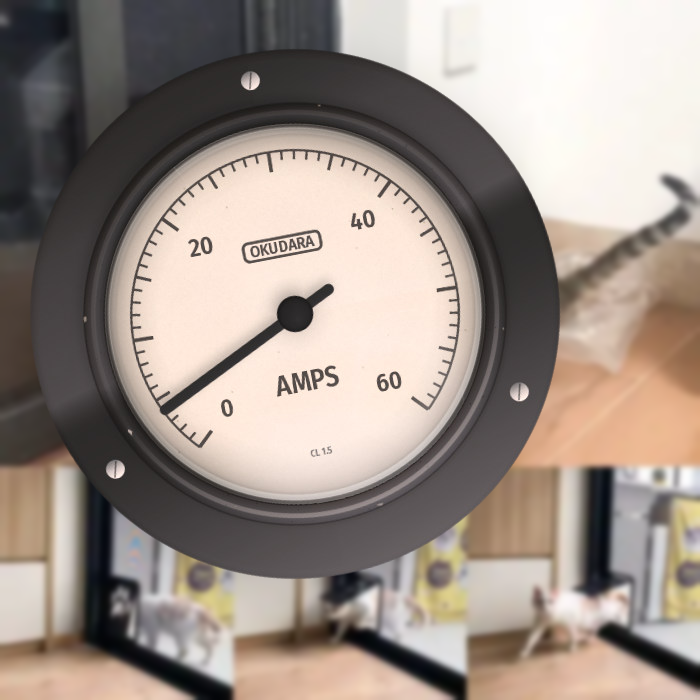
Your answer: 4 A
